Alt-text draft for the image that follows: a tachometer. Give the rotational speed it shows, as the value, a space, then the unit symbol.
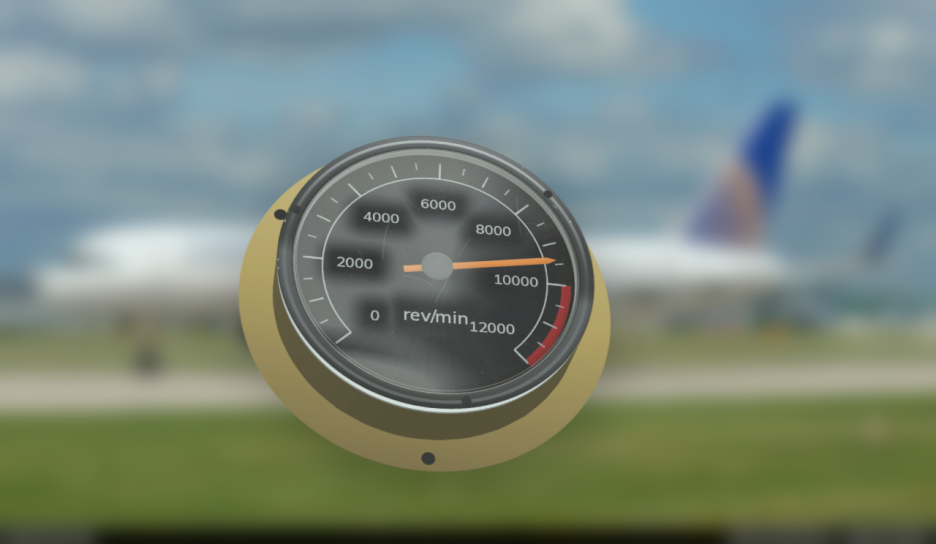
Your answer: 9500 rpm
